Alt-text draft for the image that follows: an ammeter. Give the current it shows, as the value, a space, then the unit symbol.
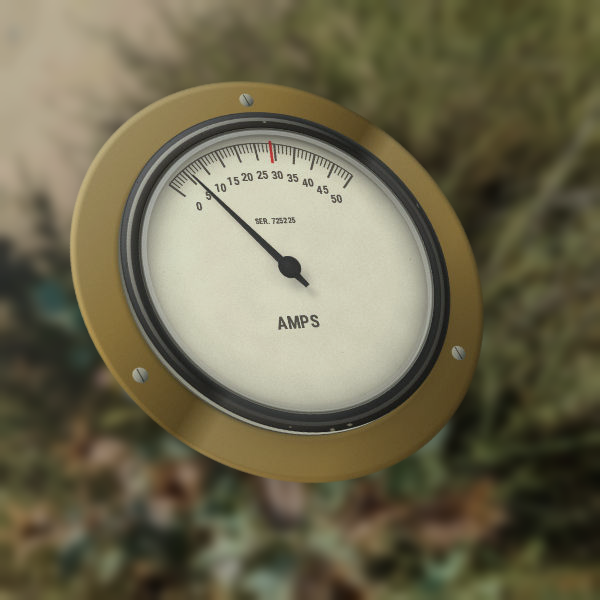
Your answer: 5 A
